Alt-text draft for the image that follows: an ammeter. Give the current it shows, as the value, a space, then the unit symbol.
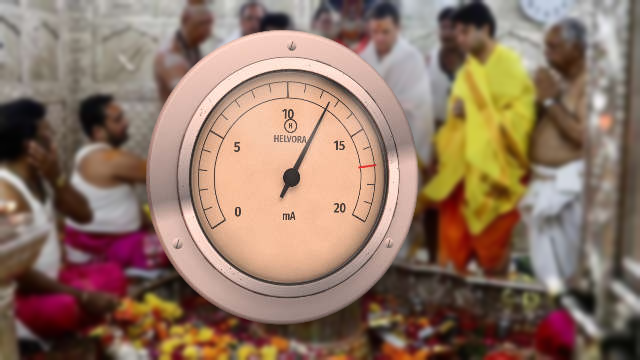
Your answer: 12.5 mA
